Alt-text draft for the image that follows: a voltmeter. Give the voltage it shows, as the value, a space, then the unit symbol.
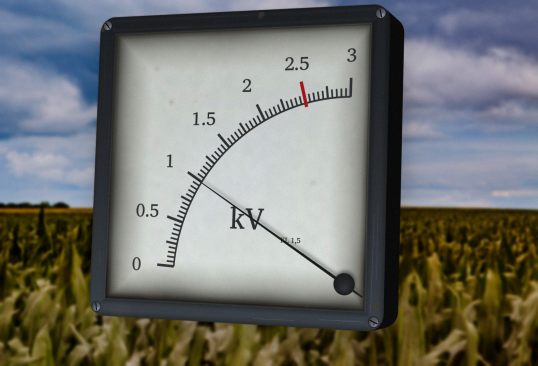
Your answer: 1 kV
